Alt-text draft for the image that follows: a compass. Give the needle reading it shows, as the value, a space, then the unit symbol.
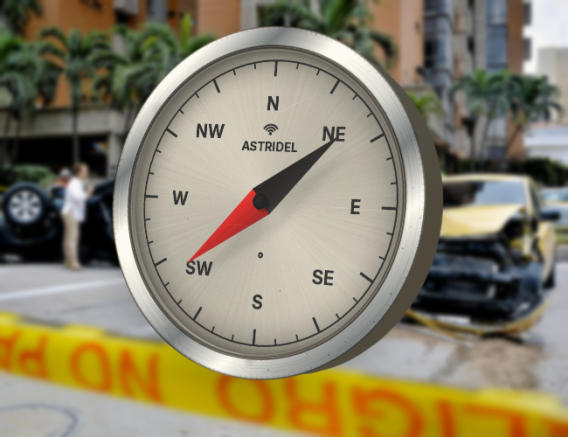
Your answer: 230 °
